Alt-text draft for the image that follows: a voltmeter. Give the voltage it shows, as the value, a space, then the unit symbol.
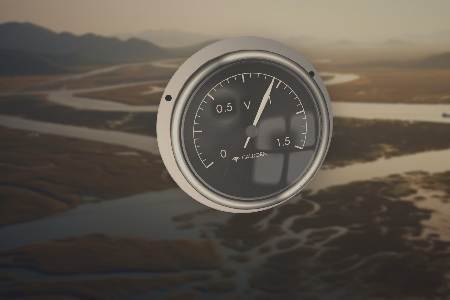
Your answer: 0.95 V
